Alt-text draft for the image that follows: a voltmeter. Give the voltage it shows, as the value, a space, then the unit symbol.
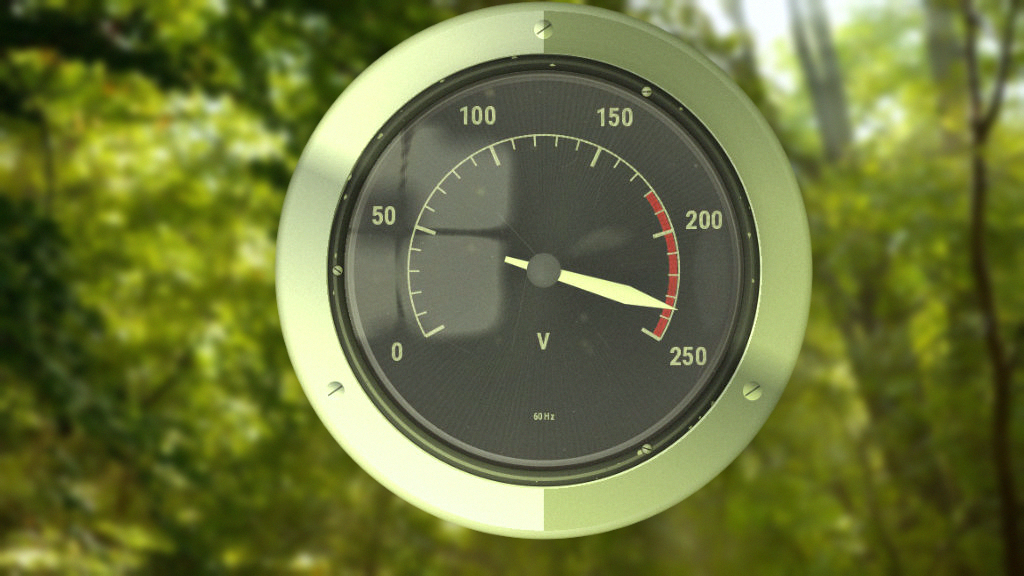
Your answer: 235 V
